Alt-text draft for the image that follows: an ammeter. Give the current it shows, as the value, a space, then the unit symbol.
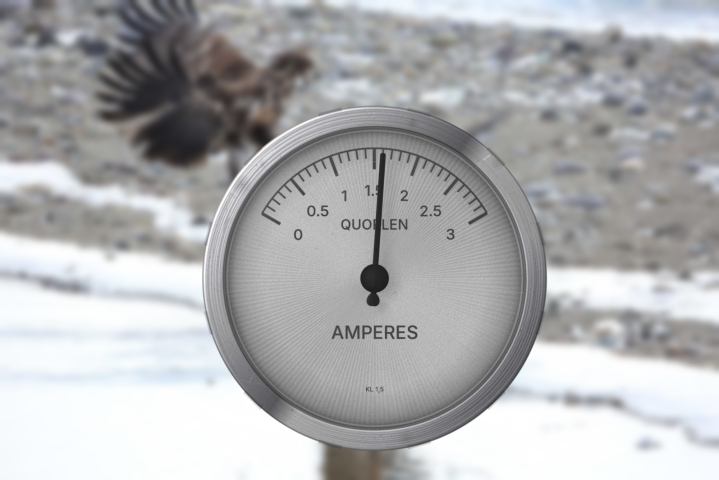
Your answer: 1.6 A
